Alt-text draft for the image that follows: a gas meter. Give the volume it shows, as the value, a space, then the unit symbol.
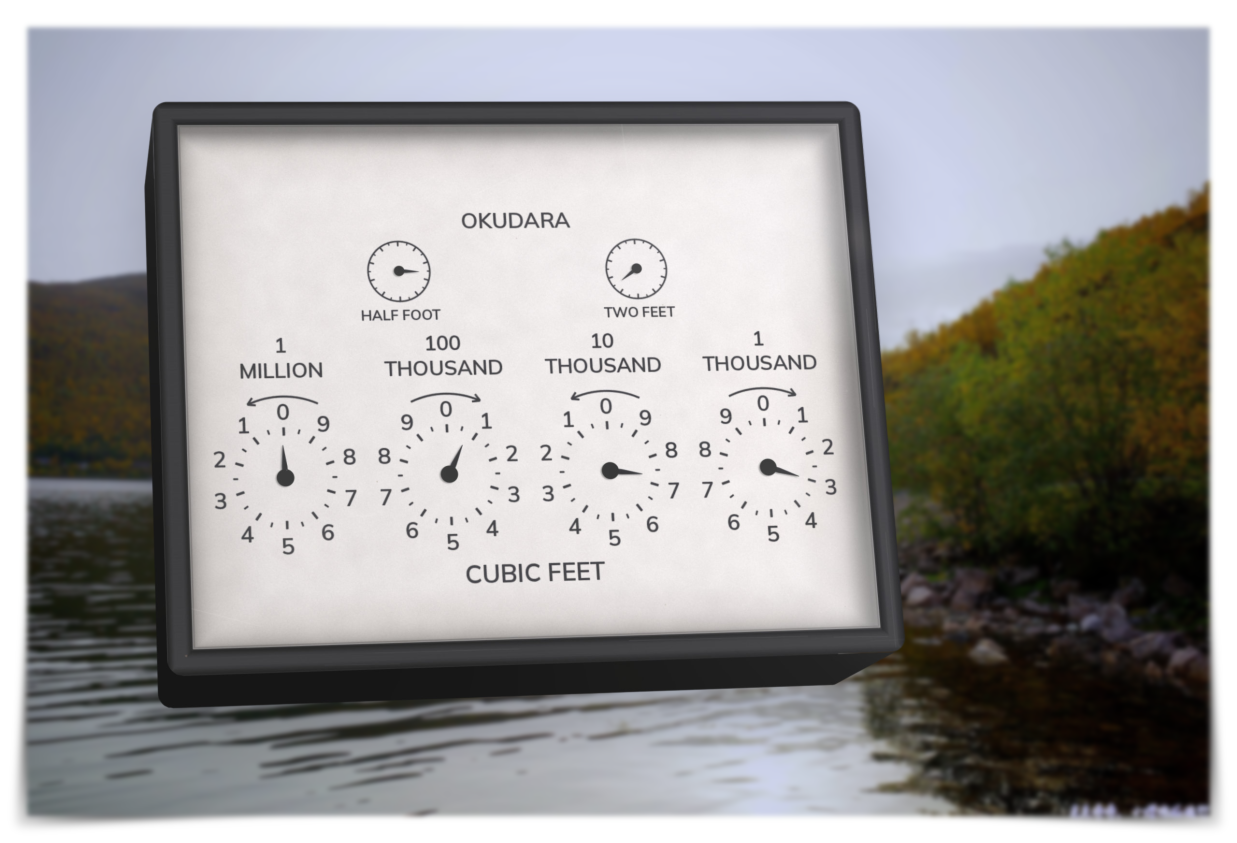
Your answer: 7300 ft³
